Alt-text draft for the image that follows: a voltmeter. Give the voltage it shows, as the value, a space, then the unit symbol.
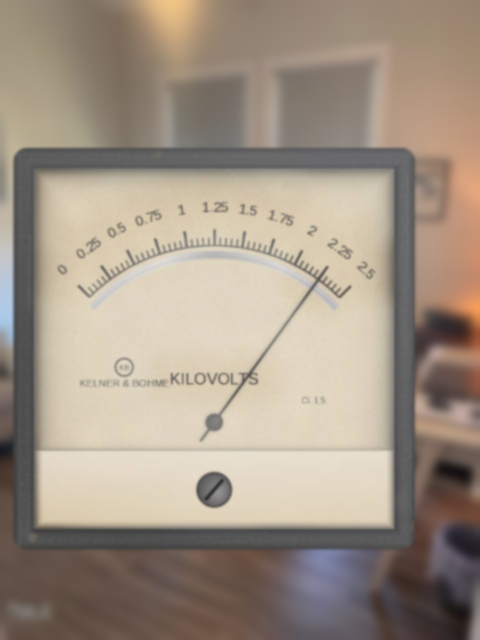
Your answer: 2.25 kV
